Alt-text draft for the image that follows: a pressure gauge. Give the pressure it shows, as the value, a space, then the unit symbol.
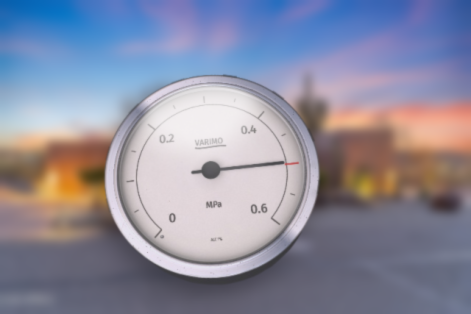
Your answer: 0.5 MPa
